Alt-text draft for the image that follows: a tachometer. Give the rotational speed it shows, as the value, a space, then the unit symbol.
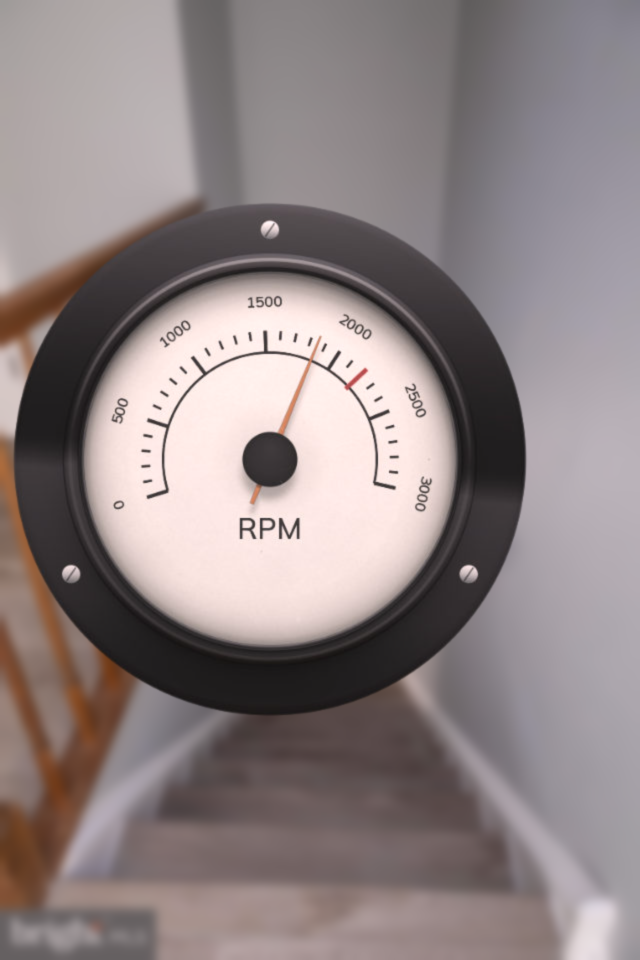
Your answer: 1850 rpm
